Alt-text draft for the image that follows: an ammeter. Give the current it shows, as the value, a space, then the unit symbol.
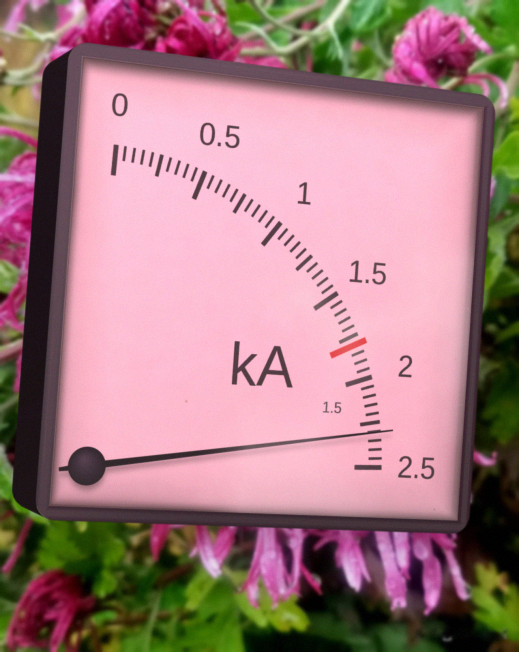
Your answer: 2.3 kA
